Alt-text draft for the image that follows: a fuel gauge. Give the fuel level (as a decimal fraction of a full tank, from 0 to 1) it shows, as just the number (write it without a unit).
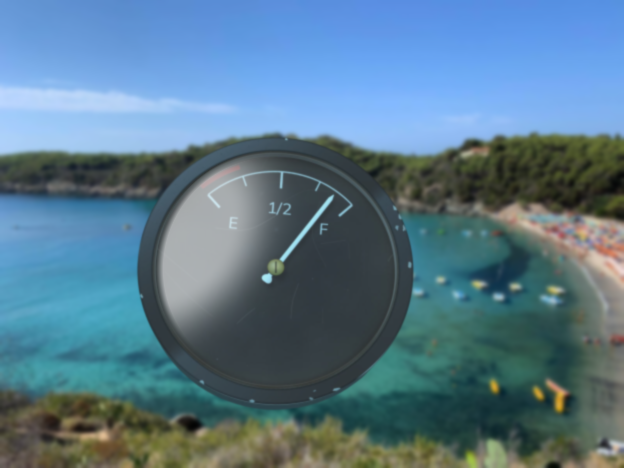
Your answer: 0.875
